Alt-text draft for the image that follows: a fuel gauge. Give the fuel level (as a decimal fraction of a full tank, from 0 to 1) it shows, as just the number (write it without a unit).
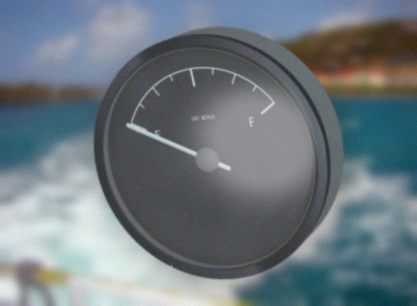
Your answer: 0
